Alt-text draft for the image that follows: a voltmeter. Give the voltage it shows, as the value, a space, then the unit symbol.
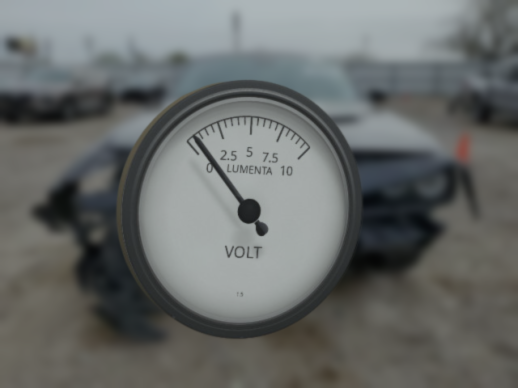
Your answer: 0.5 V
